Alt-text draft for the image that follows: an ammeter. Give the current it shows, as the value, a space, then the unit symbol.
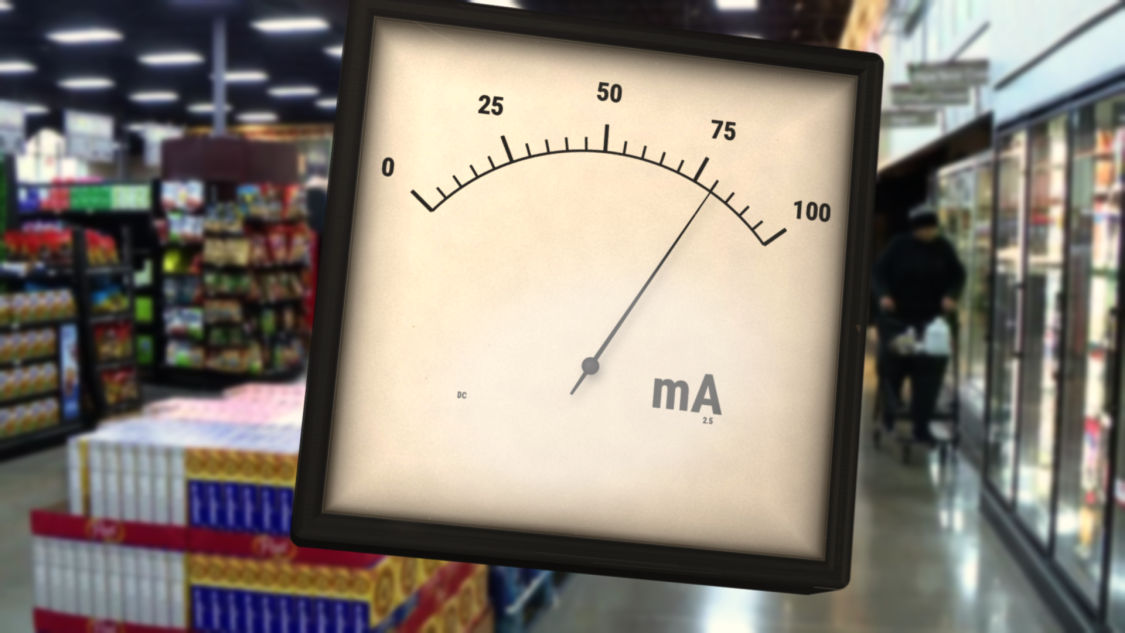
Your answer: 80 mA
